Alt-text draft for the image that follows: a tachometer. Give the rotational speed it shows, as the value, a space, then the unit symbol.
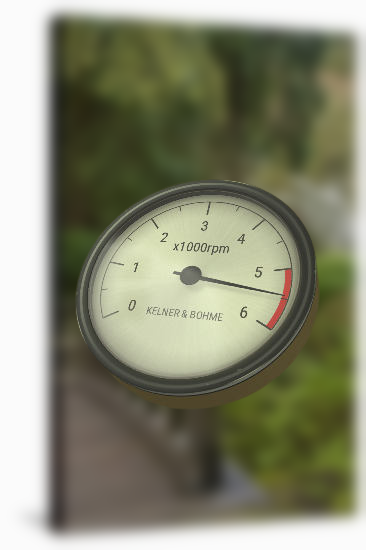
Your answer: 5500 rpm
